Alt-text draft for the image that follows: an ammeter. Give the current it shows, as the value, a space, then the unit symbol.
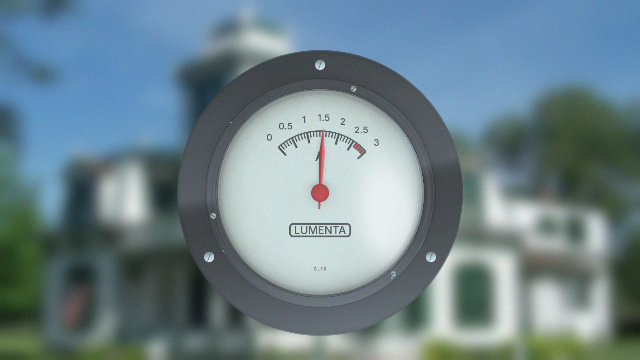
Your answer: 1.5 A
